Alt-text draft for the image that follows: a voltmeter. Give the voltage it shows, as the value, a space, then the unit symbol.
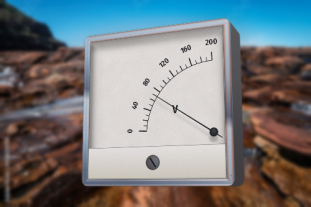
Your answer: 70 V
